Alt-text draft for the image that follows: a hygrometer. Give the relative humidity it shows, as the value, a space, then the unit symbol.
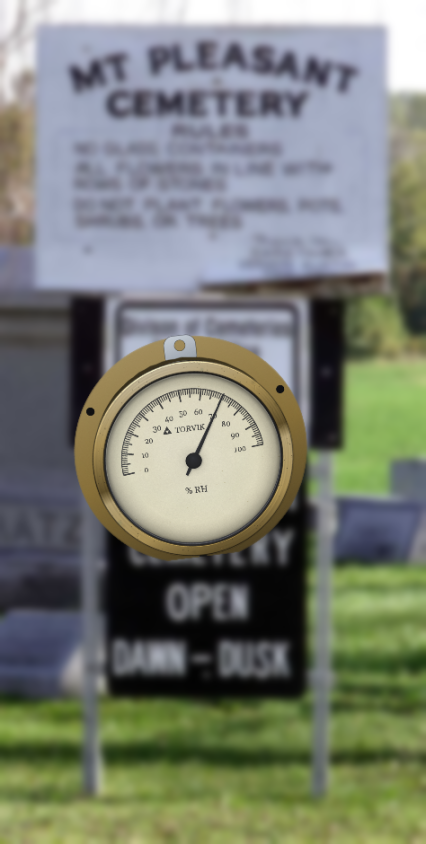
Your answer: 70 %
